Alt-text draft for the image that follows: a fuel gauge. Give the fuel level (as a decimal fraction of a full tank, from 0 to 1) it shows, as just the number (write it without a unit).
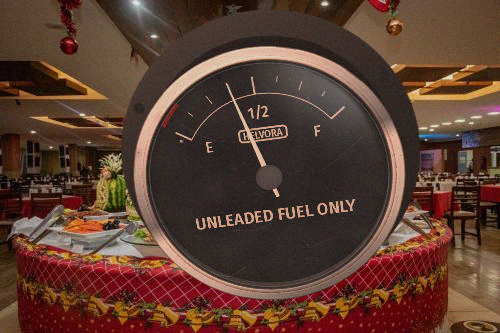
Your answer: 0.375
